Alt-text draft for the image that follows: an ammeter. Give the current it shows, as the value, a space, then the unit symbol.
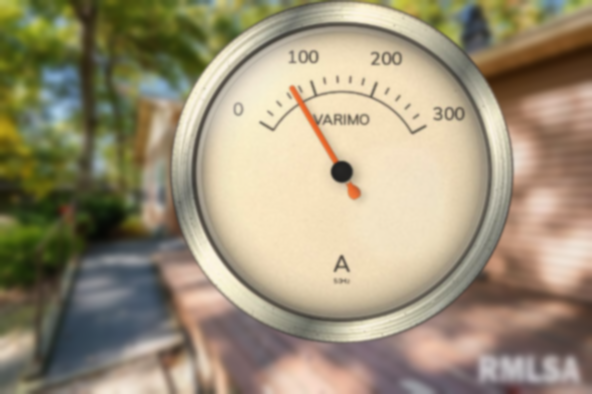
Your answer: 70 A
